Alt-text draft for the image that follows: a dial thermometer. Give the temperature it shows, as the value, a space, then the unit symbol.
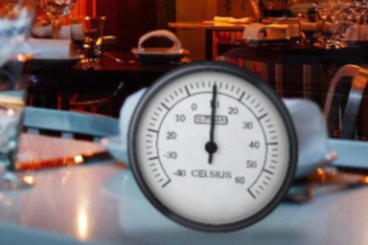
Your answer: 10 °C
